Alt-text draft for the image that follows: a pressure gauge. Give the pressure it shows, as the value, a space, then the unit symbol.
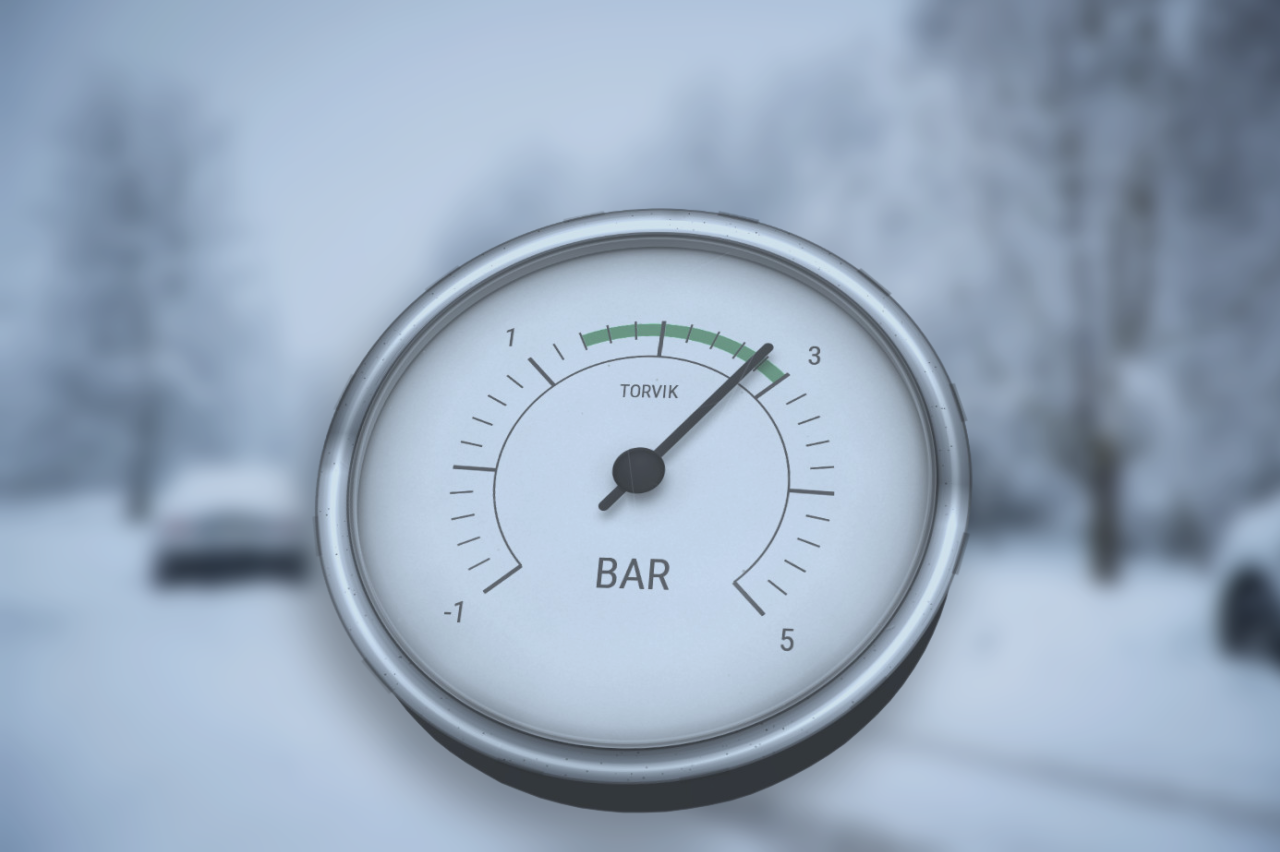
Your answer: 2.8 bar
